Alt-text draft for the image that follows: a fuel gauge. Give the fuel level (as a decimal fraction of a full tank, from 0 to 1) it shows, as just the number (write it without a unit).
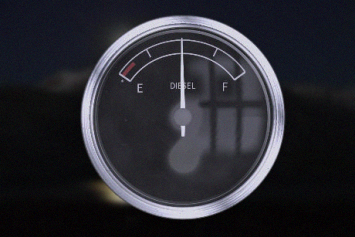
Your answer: 0.5
